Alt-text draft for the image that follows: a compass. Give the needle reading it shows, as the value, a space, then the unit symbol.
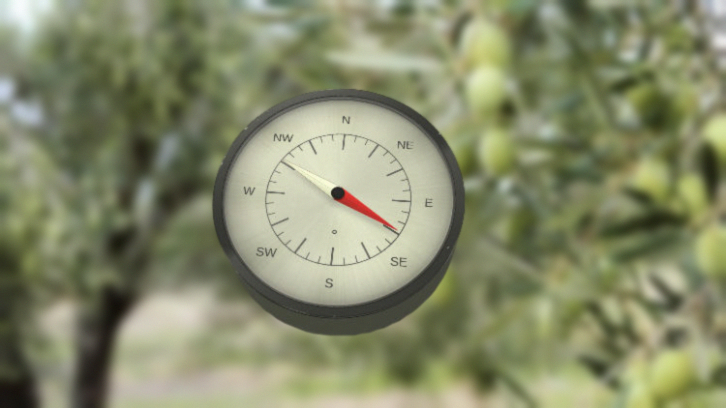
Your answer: 120 °
